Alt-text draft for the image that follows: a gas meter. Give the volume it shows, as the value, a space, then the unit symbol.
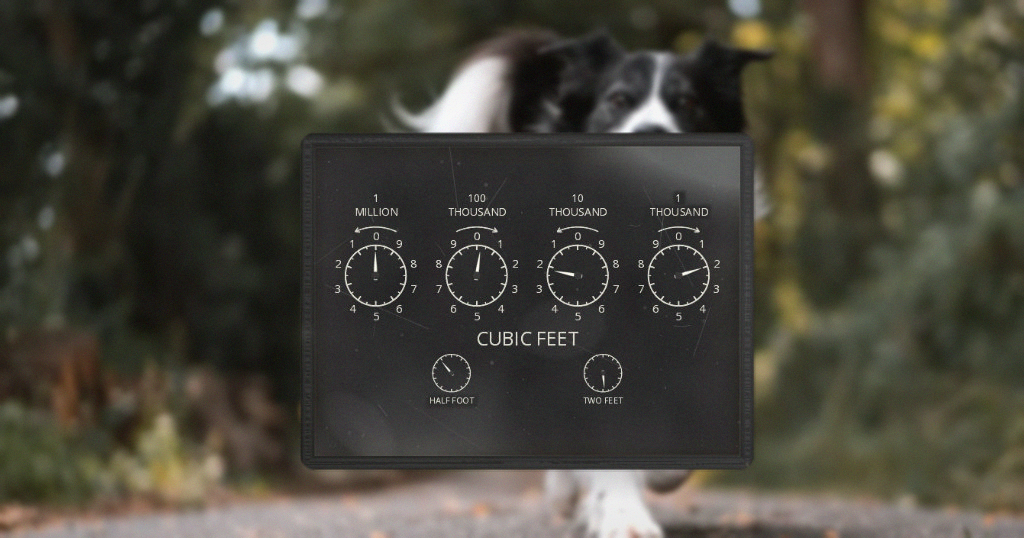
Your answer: 2200 ft³
